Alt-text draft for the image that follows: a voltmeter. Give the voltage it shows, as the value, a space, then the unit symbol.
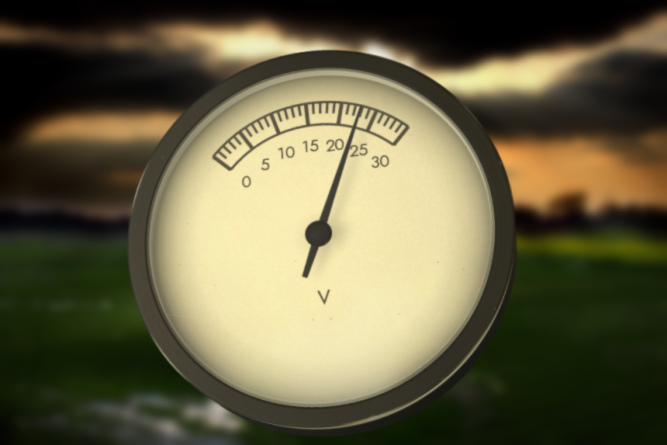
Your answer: 23 V
